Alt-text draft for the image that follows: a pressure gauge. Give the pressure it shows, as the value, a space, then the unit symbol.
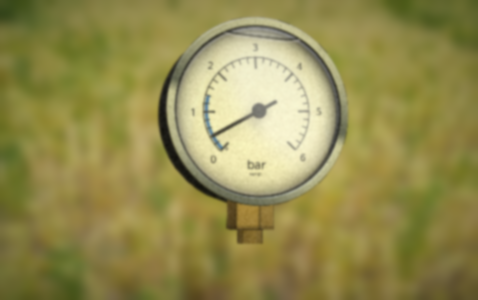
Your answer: 0.4 bar
